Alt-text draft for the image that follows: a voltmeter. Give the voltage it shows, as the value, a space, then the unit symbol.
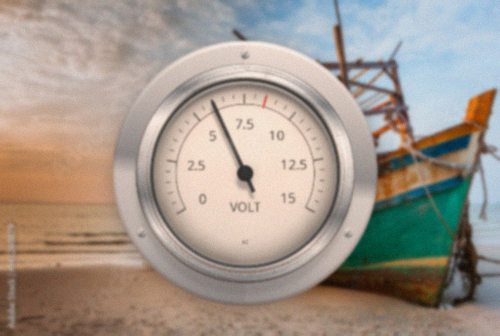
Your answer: 6 V
